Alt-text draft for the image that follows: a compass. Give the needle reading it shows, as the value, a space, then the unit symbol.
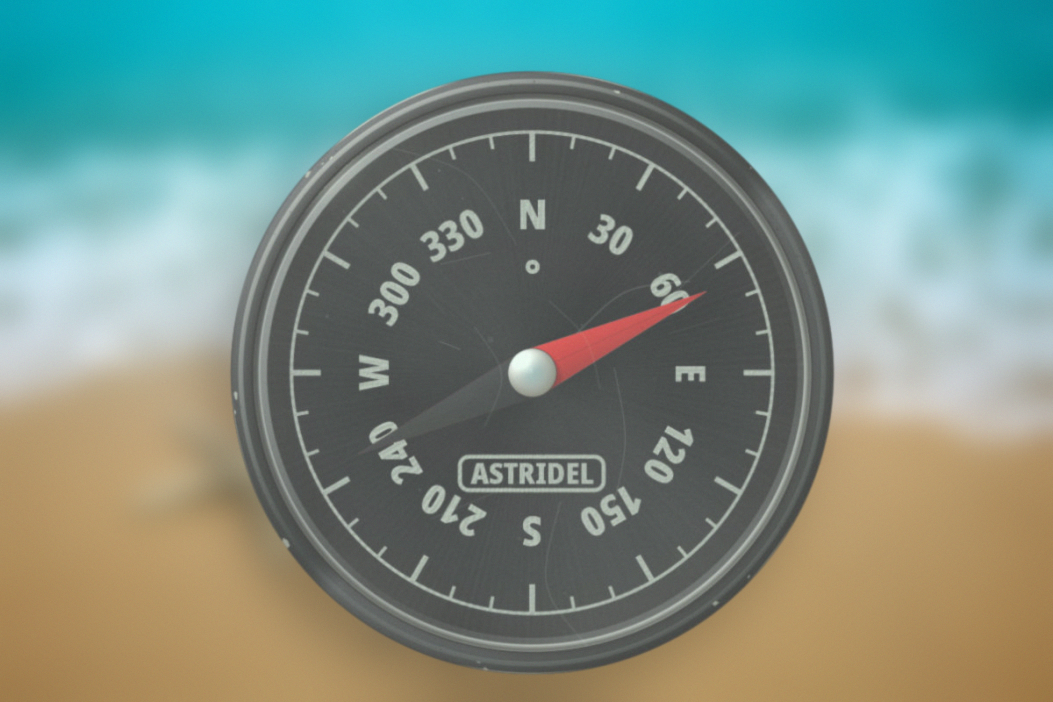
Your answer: 65 °
